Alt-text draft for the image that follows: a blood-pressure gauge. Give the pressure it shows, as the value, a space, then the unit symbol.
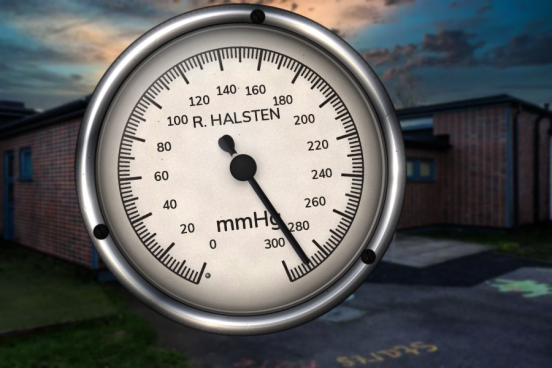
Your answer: 290 mmHg
